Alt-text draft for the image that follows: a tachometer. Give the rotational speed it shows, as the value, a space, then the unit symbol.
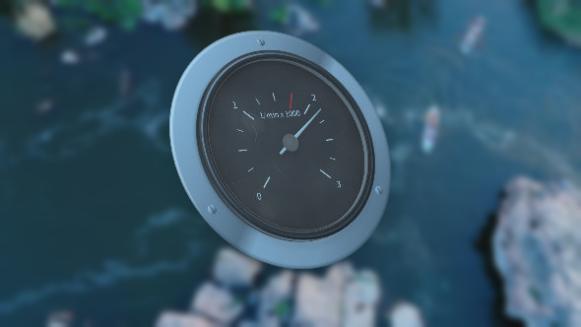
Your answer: 2125 rpm
